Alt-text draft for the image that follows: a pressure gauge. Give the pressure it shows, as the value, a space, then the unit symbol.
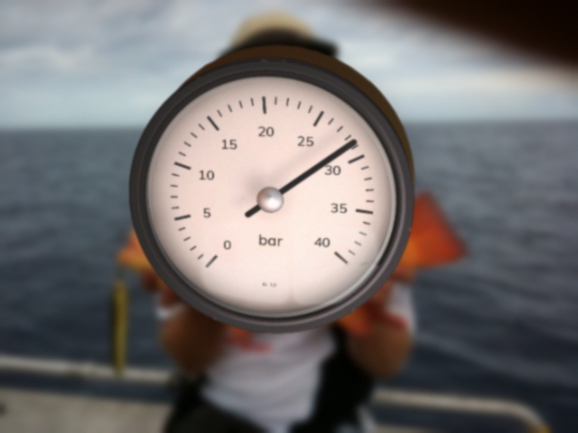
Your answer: 28.5 bar
